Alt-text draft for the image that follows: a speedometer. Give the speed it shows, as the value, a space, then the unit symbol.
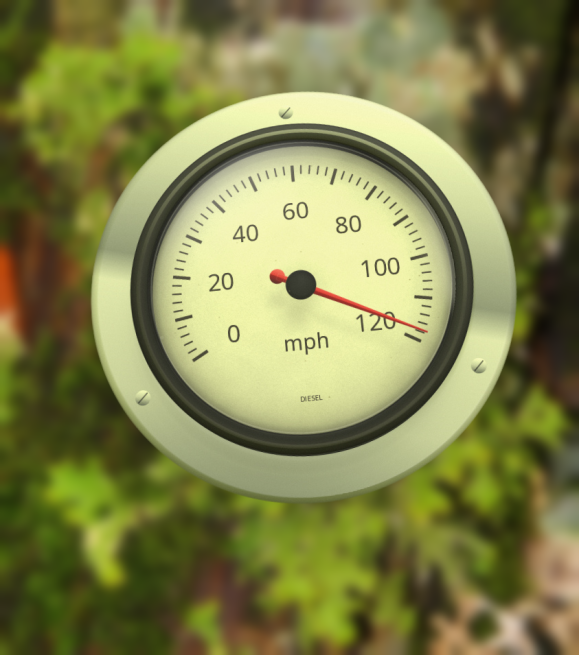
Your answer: 118 mph
